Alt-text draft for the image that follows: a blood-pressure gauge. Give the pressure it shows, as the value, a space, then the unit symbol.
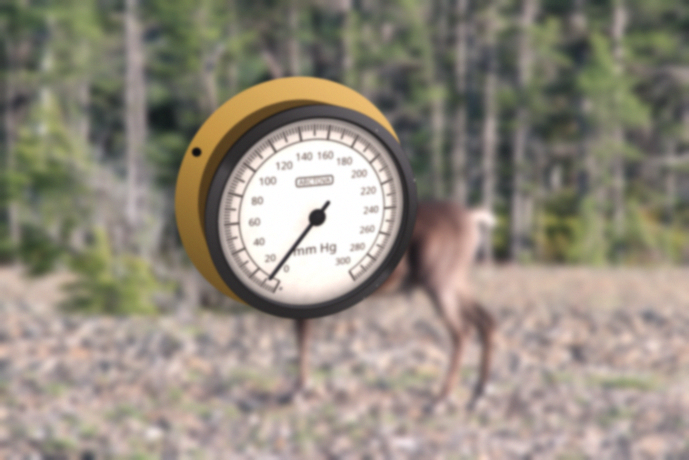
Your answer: 10 mmHg
